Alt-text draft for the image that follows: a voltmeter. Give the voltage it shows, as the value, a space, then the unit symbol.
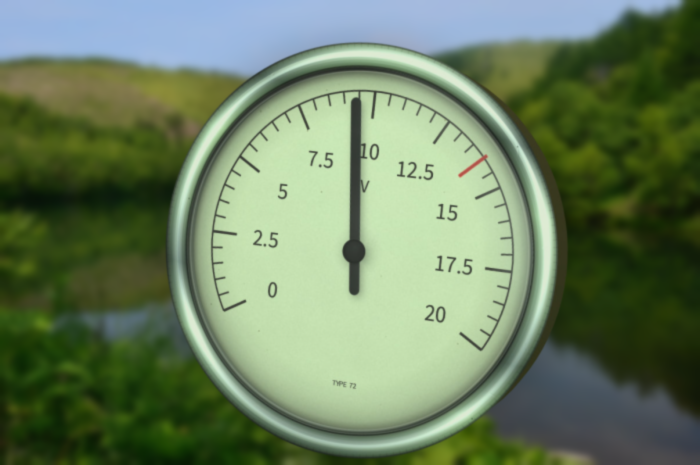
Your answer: 9.5 V
